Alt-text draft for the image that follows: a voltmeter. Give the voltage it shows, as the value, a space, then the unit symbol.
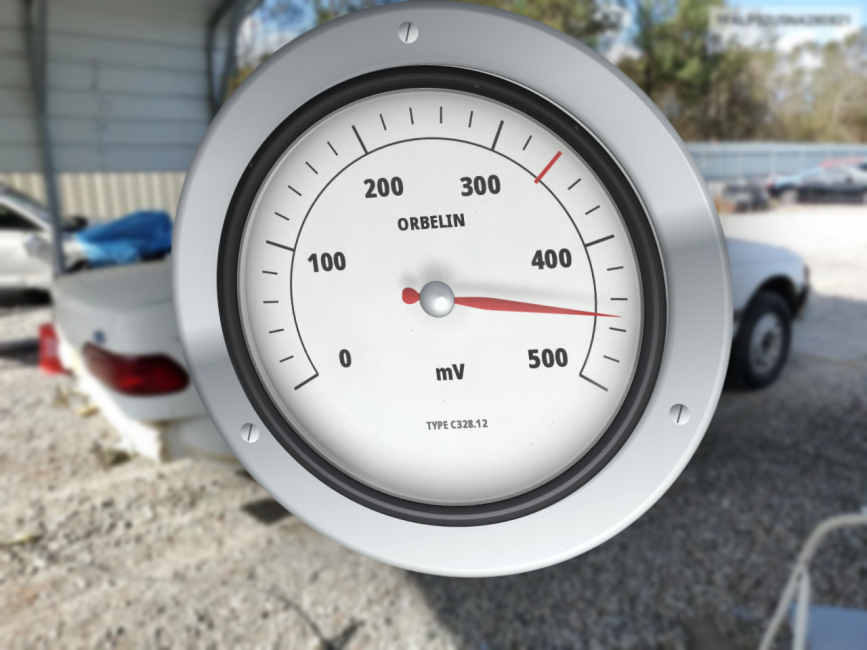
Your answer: 450 mV
